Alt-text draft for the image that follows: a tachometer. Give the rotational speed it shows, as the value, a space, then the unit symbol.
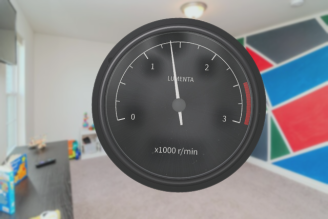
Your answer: 1375 rpm
